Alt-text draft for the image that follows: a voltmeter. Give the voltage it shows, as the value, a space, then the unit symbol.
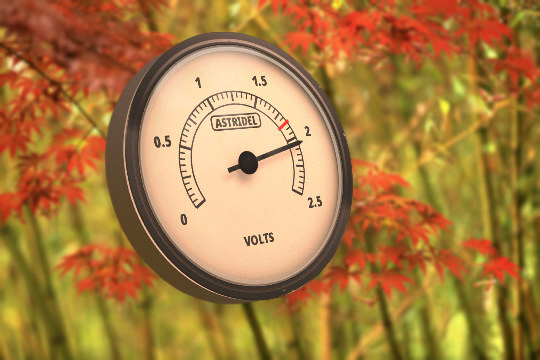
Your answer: 2.05 V
